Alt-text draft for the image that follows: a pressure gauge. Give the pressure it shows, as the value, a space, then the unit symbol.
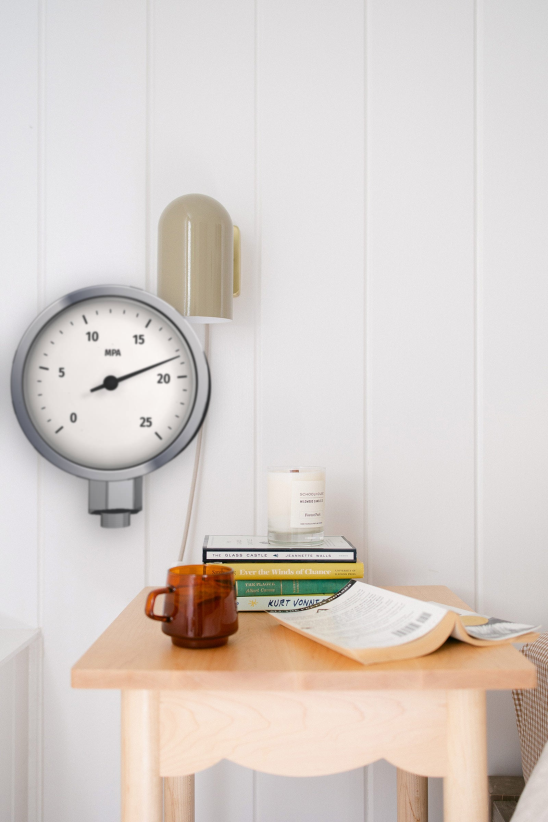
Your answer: 18.5 MPa
